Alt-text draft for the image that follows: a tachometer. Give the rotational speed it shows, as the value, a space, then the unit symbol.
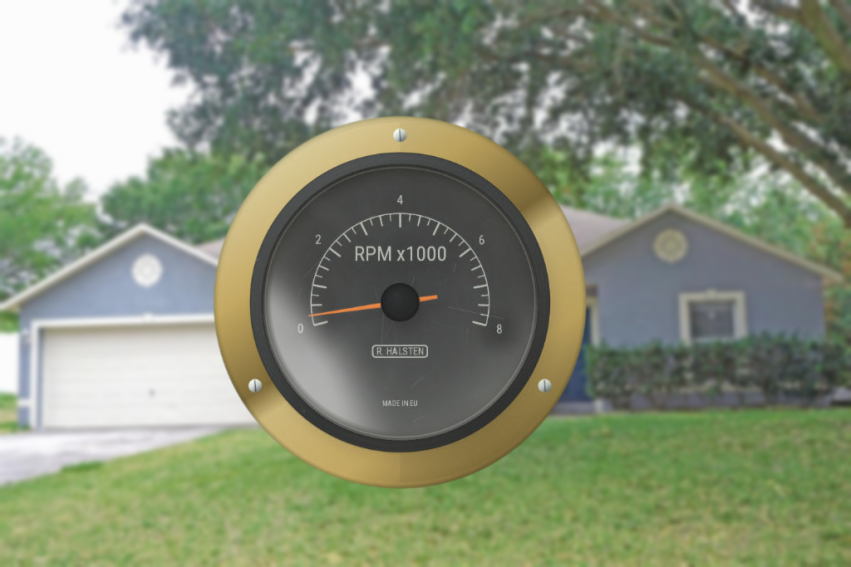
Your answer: 250 rpm
